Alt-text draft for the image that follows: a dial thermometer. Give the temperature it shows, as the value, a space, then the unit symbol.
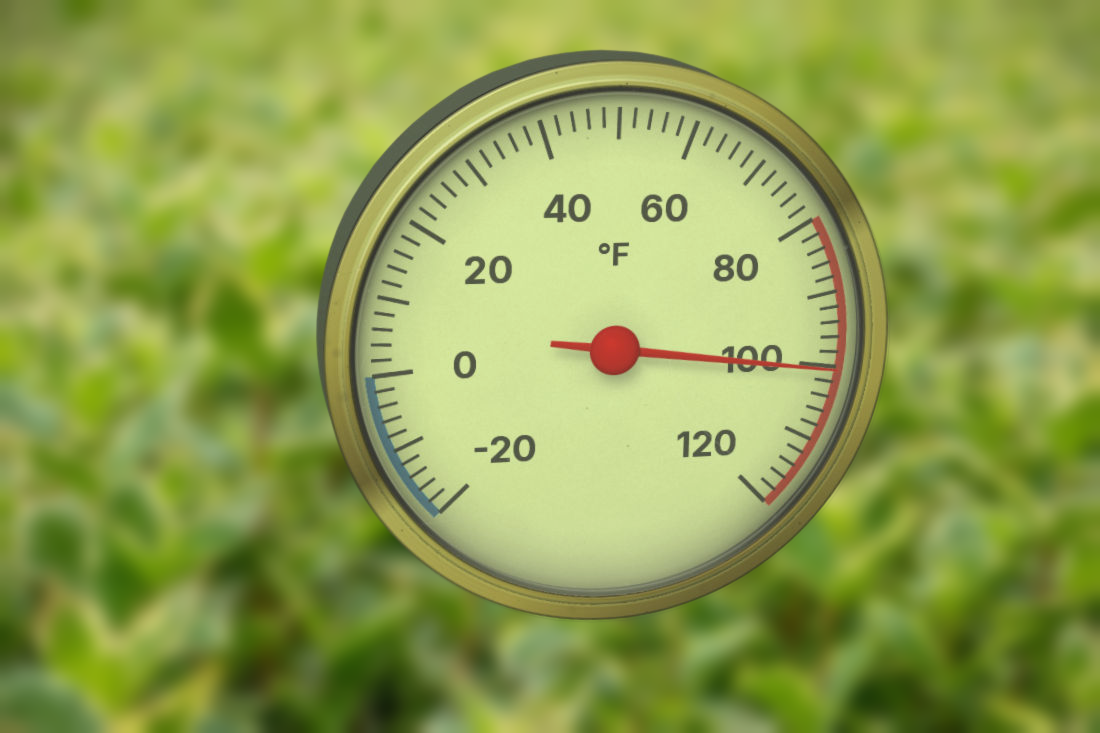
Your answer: 100 °F
